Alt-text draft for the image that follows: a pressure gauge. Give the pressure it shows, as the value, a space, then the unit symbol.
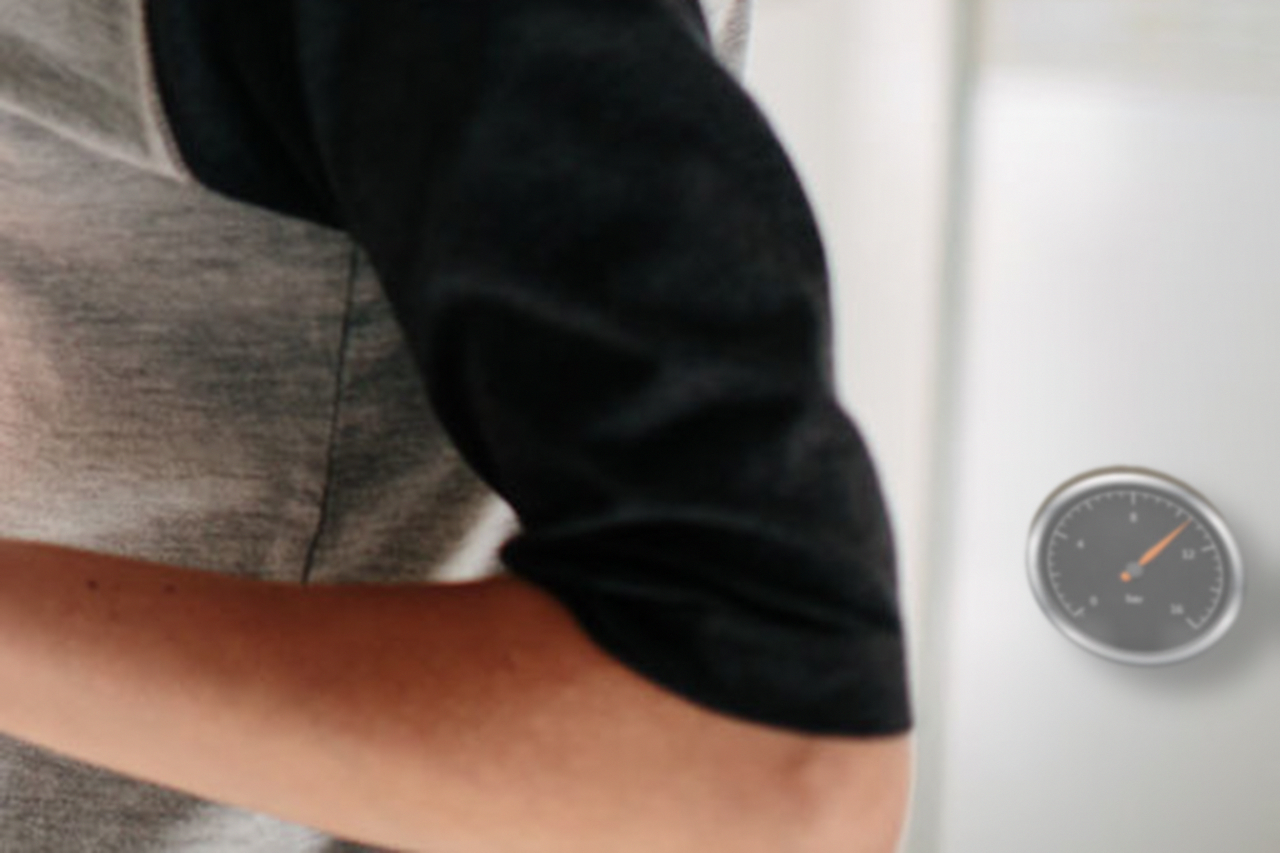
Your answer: 10.5 bar
